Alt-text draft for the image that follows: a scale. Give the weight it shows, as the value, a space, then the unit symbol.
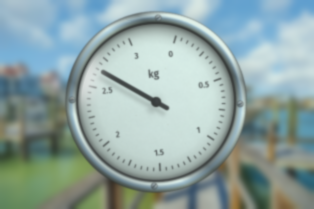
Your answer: 2.65 kg
